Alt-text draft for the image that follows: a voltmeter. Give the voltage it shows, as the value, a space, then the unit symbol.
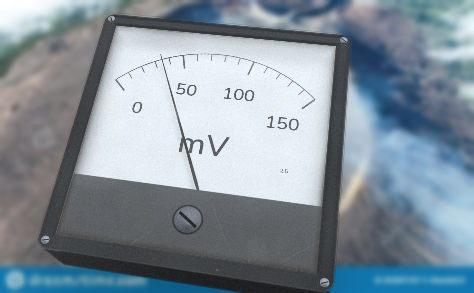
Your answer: 35 mV
